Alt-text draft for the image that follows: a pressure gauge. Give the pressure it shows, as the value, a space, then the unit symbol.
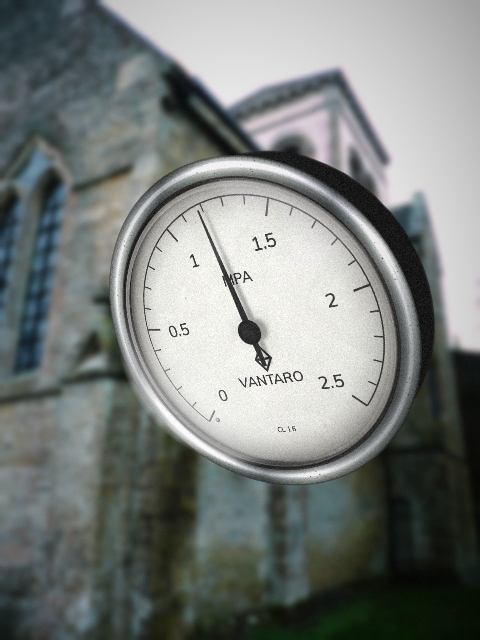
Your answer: 1.2 MPa
